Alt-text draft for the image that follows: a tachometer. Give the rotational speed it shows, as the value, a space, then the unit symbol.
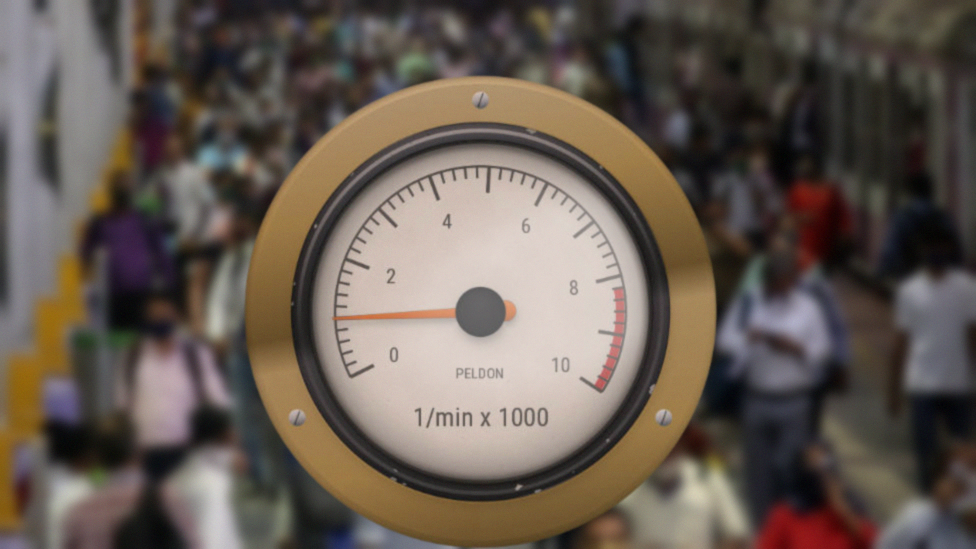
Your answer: 1000 rpm
